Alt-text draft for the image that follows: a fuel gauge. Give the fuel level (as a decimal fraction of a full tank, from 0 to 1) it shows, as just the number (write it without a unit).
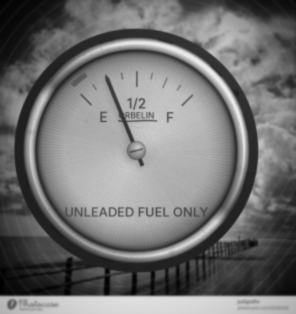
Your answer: 0.25
